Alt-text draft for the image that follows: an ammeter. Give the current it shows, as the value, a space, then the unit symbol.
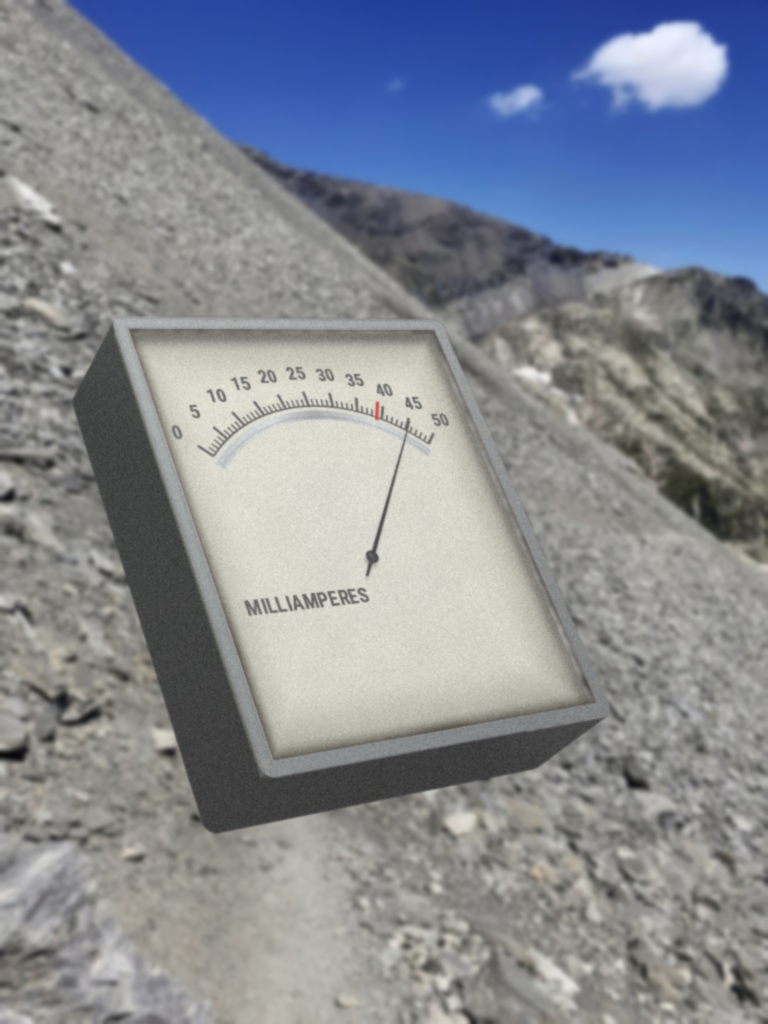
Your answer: 45 mA
